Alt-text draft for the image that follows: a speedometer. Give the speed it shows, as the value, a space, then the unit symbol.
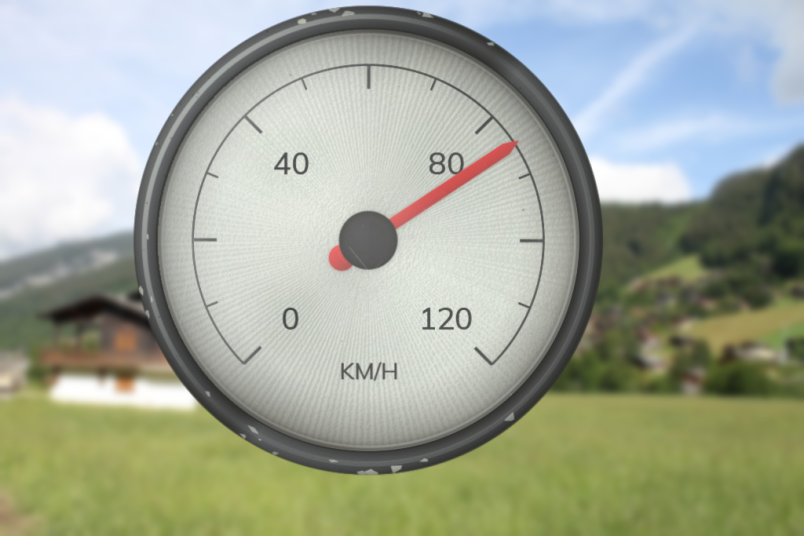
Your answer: 85 km/h
